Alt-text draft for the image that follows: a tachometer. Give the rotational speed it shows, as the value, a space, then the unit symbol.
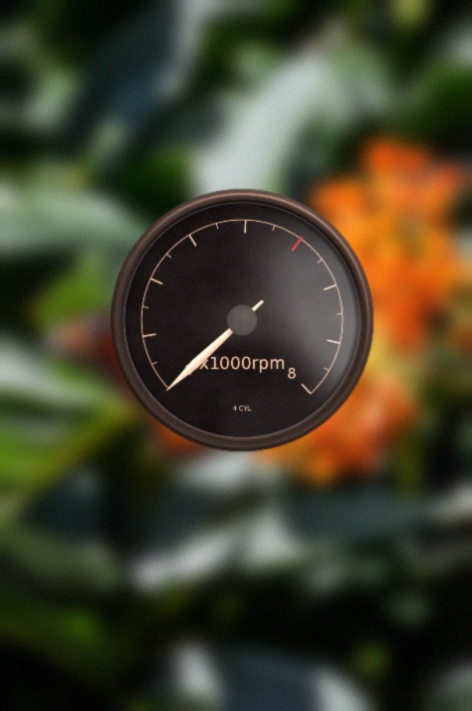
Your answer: 0 rpm
